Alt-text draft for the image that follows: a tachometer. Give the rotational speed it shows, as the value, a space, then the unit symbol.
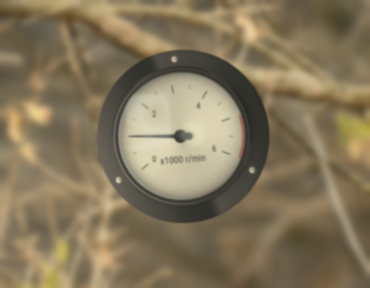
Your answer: 1000 rpm
